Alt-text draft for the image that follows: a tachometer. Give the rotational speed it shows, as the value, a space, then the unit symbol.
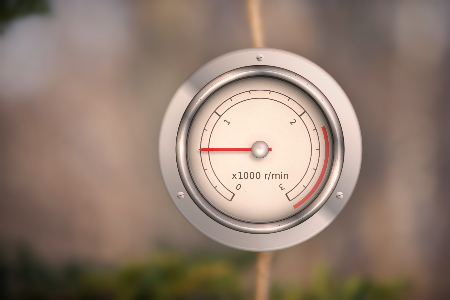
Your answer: 600 rpm
